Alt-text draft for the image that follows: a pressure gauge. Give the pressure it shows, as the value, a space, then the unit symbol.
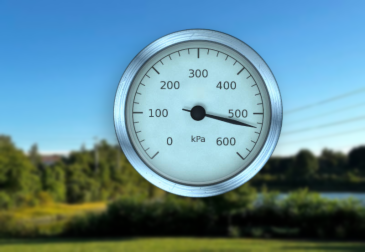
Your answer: 530 kPa
